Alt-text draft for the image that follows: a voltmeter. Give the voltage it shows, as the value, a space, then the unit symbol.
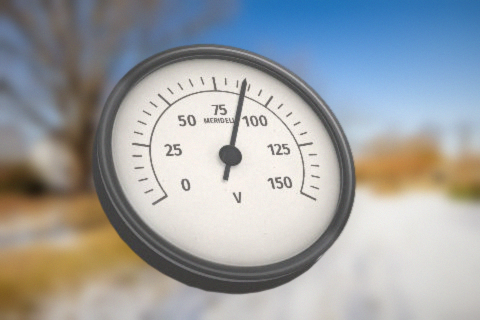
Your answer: 87.5 V
